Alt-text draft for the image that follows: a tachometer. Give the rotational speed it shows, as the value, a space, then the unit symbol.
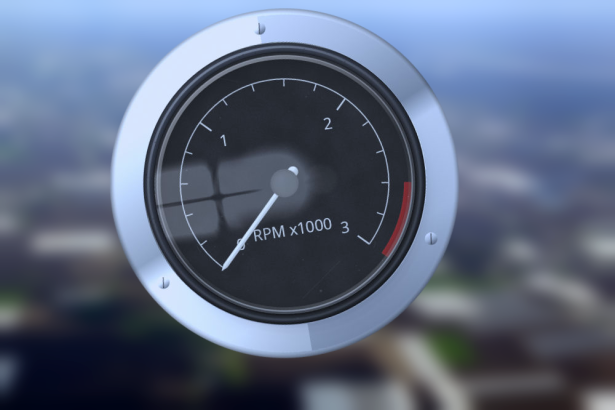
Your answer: 0 rpm
